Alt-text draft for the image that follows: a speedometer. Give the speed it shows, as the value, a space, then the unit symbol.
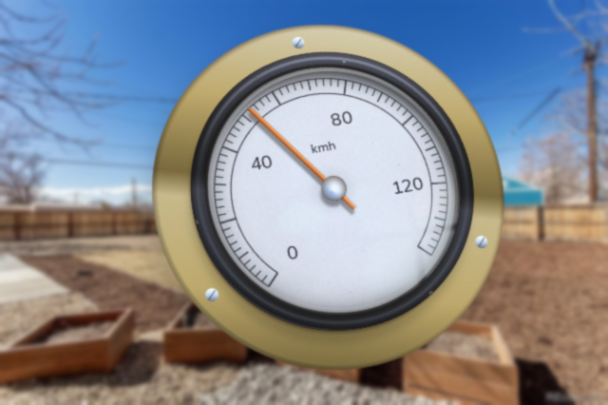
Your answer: 52 km/h
